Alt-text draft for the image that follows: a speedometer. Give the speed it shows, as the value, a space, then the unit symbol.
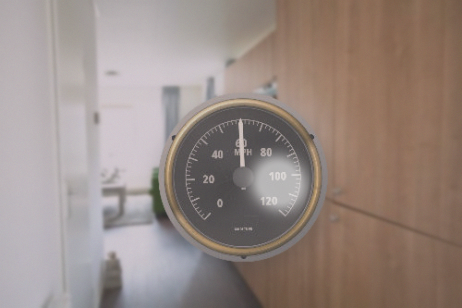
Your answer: 60 mph
